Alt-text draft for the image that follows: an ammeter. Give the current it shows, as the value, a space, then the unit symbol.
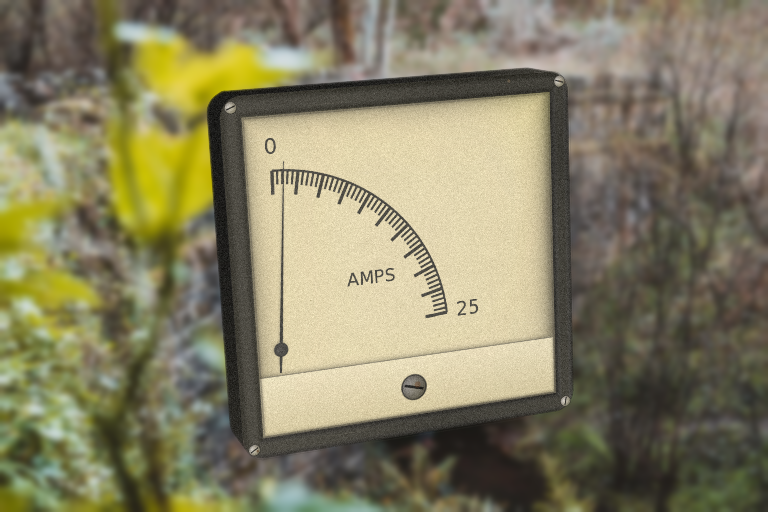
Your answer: 1 A
